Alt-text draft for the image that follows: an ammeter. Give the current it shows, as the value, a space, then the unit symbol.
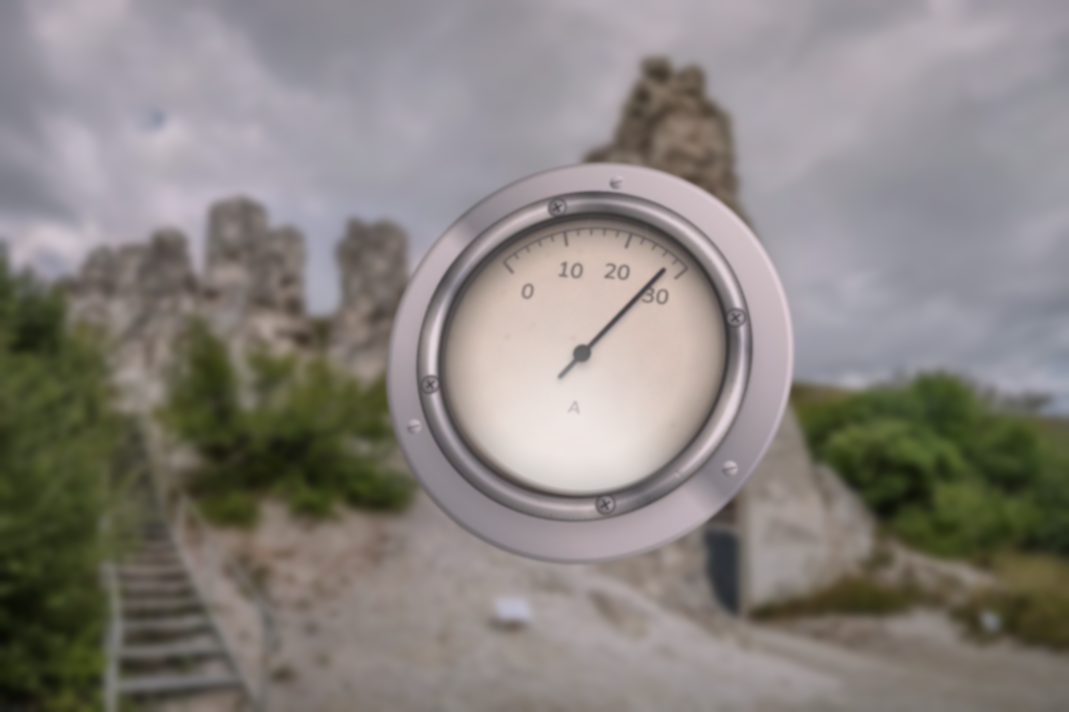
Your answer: 28 A
